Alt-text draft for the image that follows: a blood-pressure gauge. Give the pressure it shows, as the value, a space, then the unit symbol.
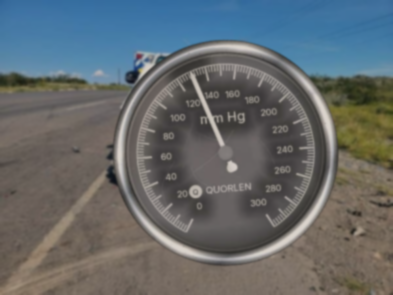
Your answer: 130 mmHg
